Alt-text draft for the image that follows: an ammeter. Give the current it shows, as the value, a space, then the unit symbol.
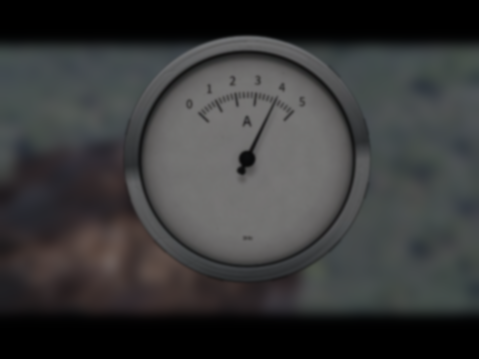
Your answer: 4 A
